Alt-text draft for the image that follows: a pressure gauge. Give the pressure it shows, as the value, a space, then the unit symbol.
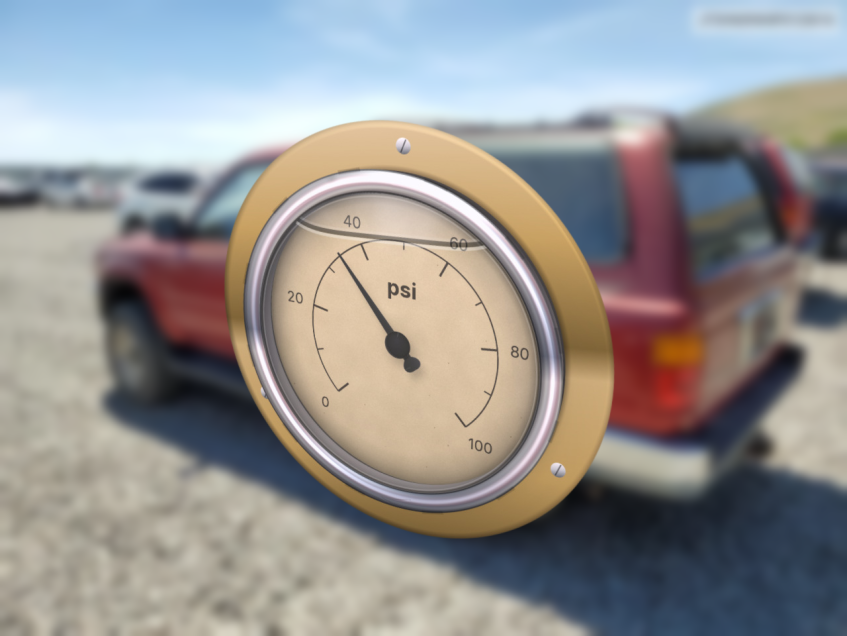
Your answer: 35 psi
